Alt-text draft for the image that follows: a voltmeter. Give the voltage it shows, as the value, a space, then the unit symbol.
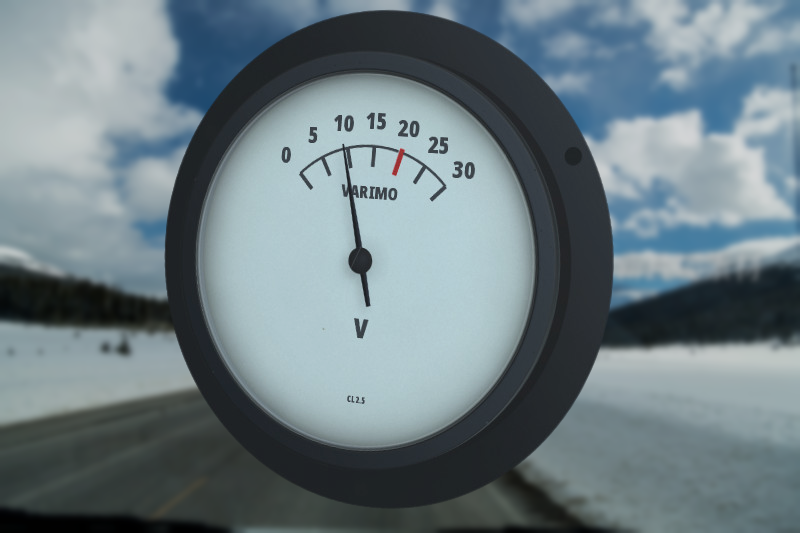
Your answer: 10 V
